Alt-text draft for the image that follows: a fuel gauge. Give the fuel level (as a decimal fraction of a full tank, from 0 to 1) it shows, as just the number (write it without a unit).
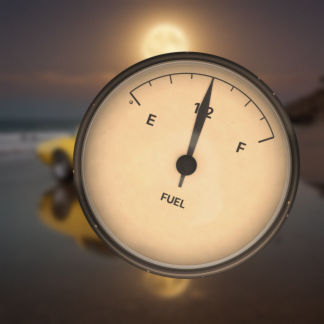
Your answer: 0.5
